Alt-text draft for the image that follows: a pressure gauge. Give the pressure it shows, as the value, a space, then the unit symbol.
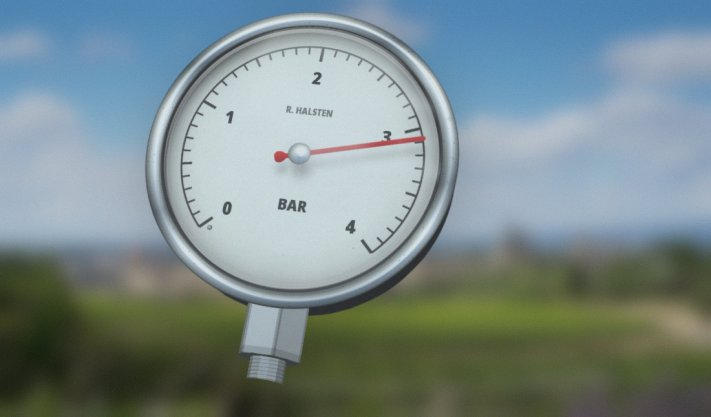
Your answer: 3.1 bar
